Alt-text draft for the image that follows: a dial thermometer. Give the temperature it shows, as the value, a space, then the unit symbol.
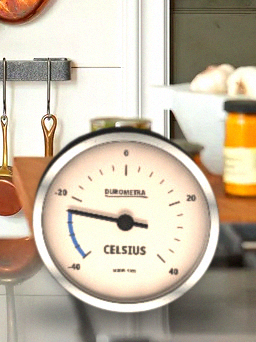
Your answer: -24 °C
